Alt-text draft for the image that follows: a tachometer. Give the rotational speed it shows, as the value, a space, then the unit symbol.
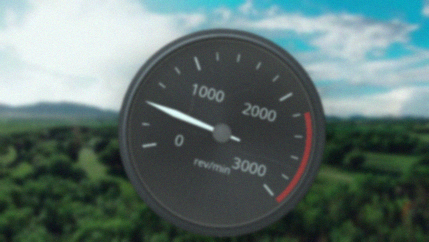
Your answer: 400 rpm
